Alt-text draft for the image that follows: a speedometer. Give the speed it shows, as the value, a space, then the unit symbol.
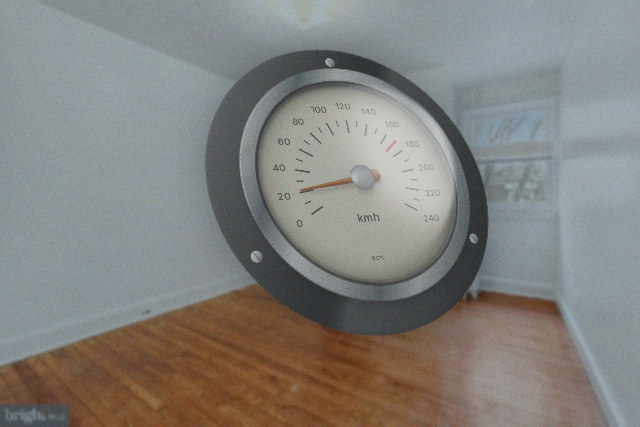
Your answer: 20 km/h
